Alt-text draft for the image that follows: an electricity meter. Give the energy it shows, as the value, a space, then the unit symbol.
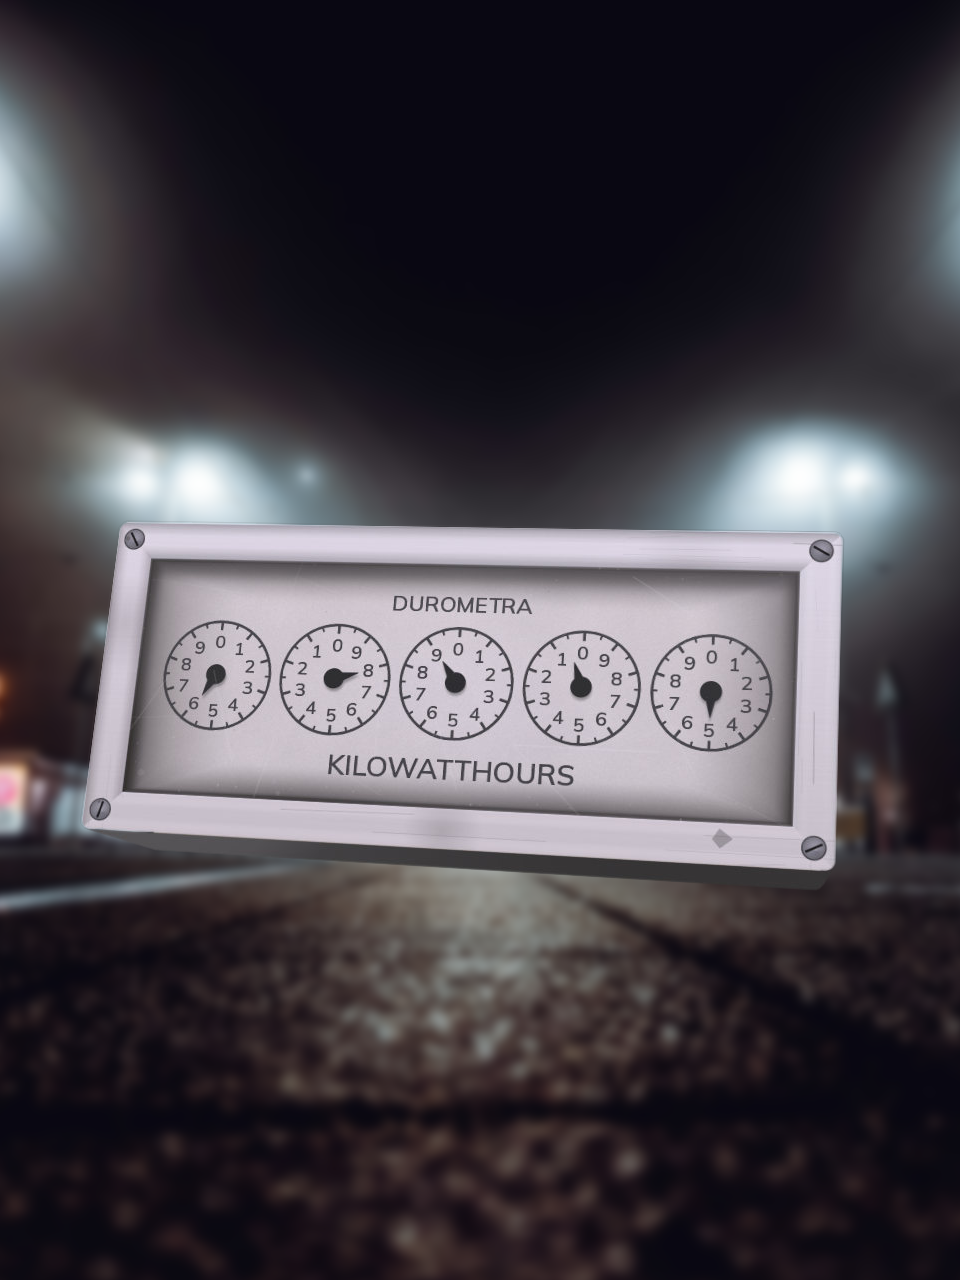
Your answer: 57905 kWh
